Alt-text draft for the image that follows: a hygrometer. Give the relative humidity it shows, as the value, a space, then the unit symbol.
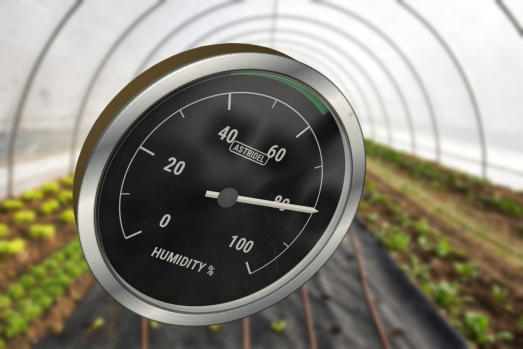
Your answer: 80 %
